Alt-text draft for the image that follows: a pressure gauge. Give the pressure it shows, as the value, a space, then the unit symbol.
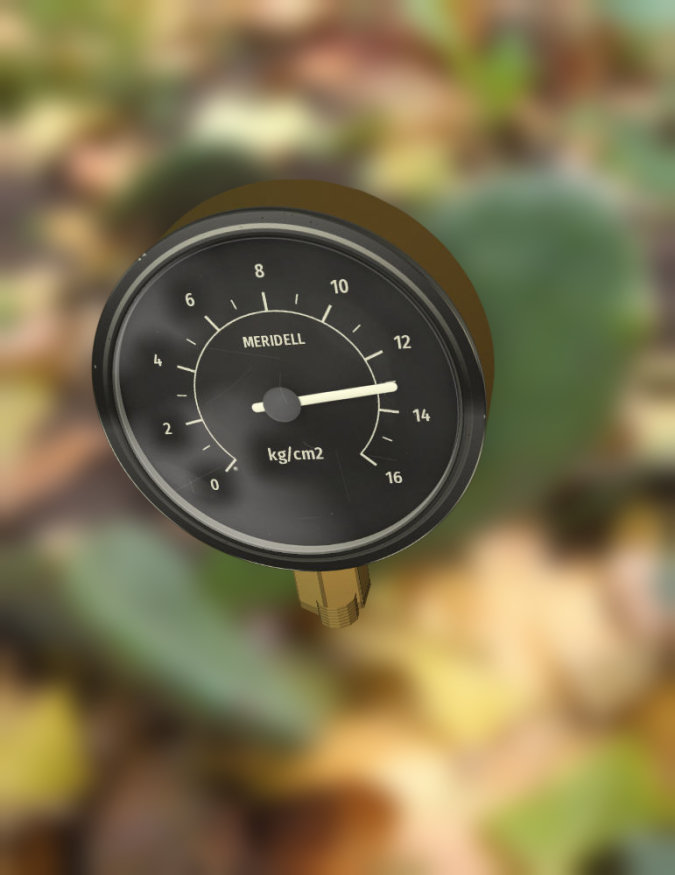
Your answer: 13 kg/cm²
